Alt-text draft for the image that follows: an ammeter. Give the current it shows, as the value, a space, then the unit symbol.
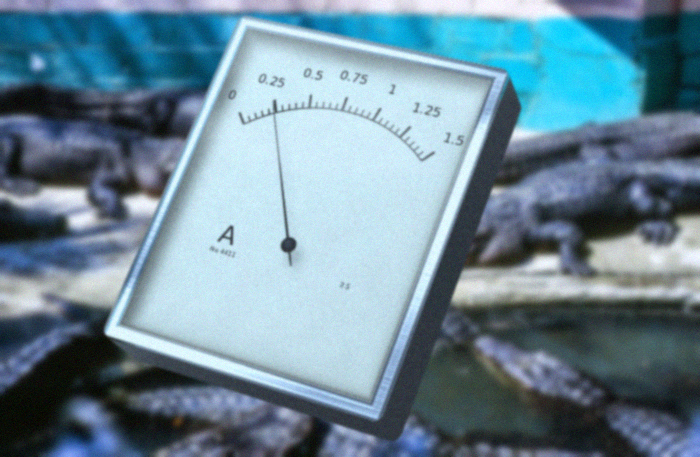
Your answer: 0.25 A
